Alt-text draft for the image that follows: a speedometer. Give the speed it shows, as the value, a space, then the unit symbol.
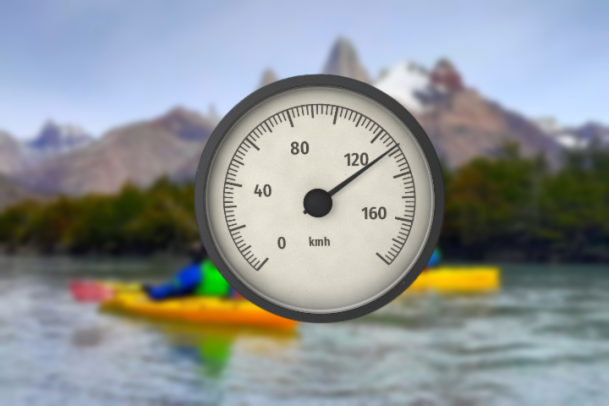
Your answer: 128 km/h
